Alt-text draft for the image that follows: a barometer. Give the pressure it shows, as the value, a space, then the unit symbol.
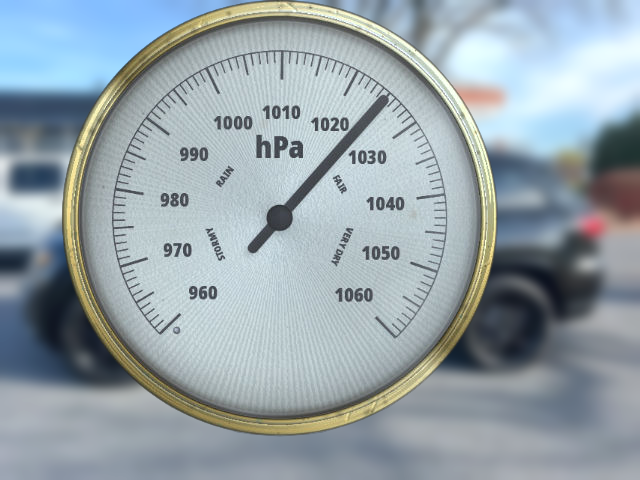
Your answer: 1025 hPa
